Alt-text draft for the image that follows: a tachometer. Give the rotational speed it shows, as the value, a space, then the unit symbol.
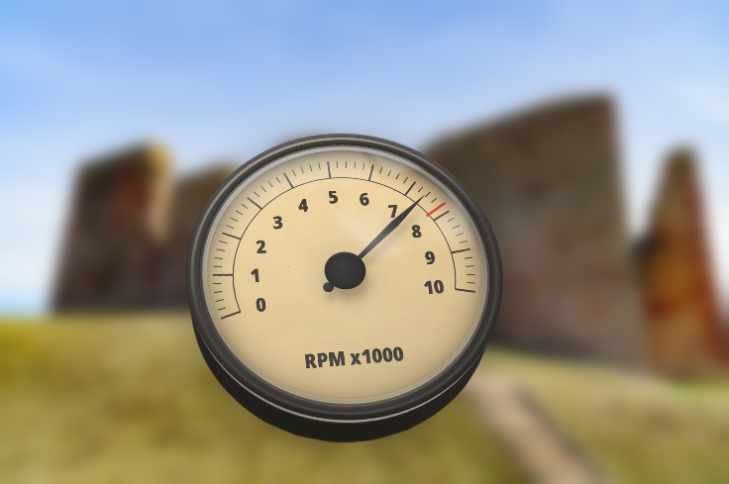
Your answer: 7400 rpm
